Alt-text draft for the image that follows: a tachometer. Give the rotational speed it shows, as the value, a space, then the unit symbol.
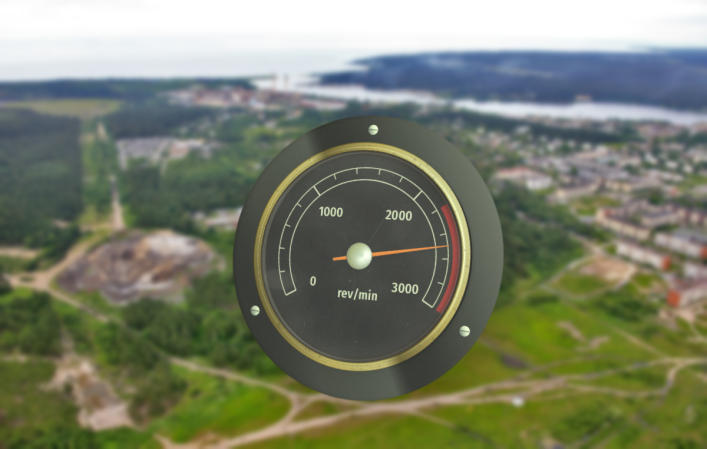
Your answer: 2500 rpm
